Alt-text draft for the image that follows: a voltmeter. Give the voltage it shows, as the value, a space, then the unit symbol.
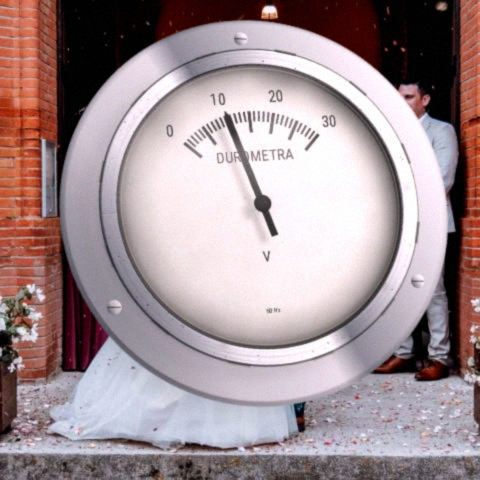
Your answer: 10 V
